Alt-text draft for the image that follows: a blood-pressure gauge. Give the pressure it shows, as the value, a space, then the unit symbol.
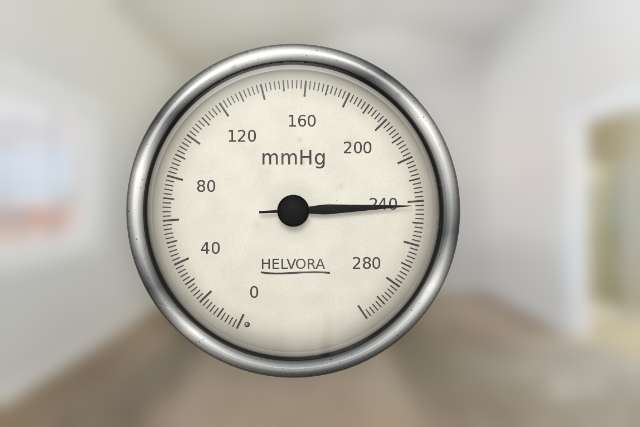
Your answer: 242 mmHg
